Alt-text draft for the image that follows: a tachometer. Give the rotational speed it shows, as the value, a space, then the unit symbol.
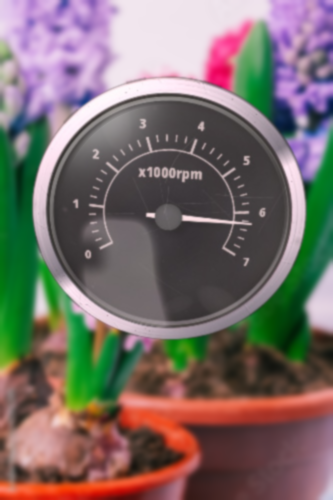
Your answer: 6200 rpm
